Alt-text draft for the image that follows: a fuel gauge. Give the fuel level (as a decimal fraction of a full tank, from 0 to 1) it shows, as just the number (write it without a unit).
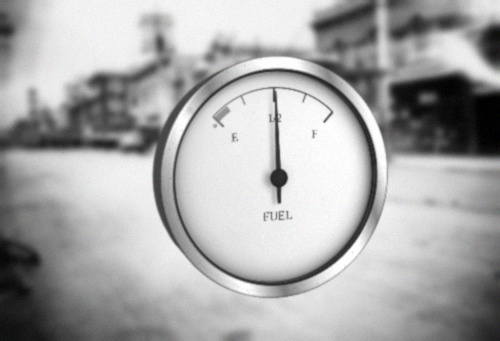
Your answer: 0.5
